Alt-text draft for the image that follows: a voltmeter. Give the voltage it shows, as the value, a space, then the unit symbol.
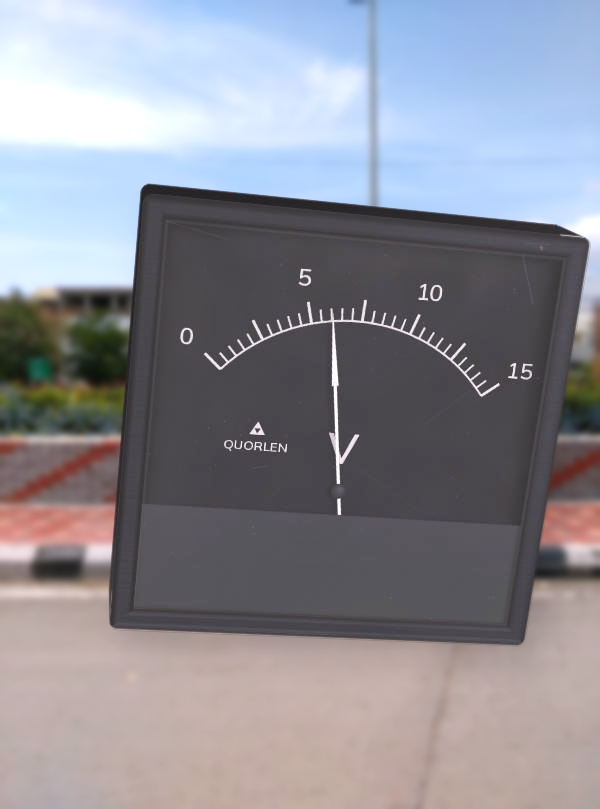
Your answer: 6 V
